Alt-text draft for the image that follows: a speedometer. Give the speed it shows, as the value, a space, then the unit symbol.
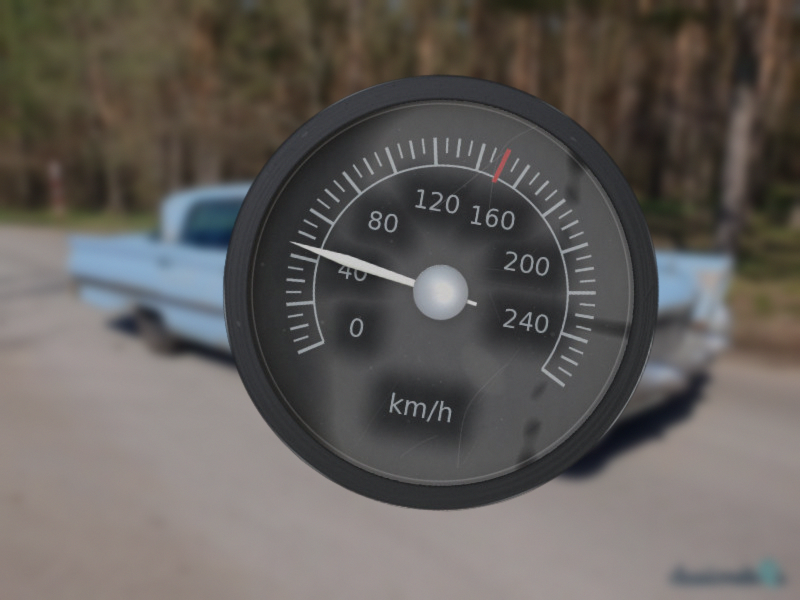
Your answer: 45 km/h
